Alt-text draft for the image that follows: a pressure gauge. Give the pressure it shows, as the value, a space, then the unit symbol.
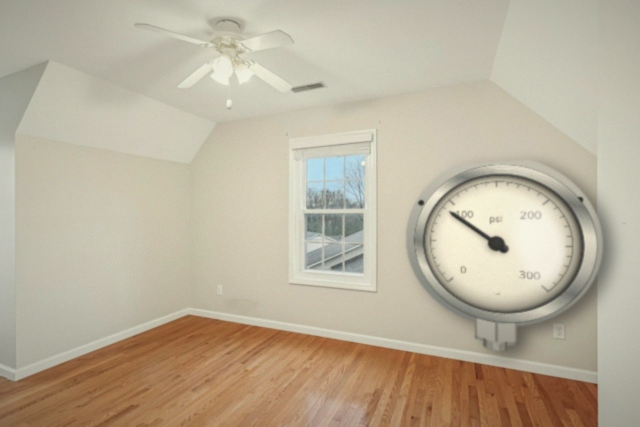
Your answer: 90 psi
